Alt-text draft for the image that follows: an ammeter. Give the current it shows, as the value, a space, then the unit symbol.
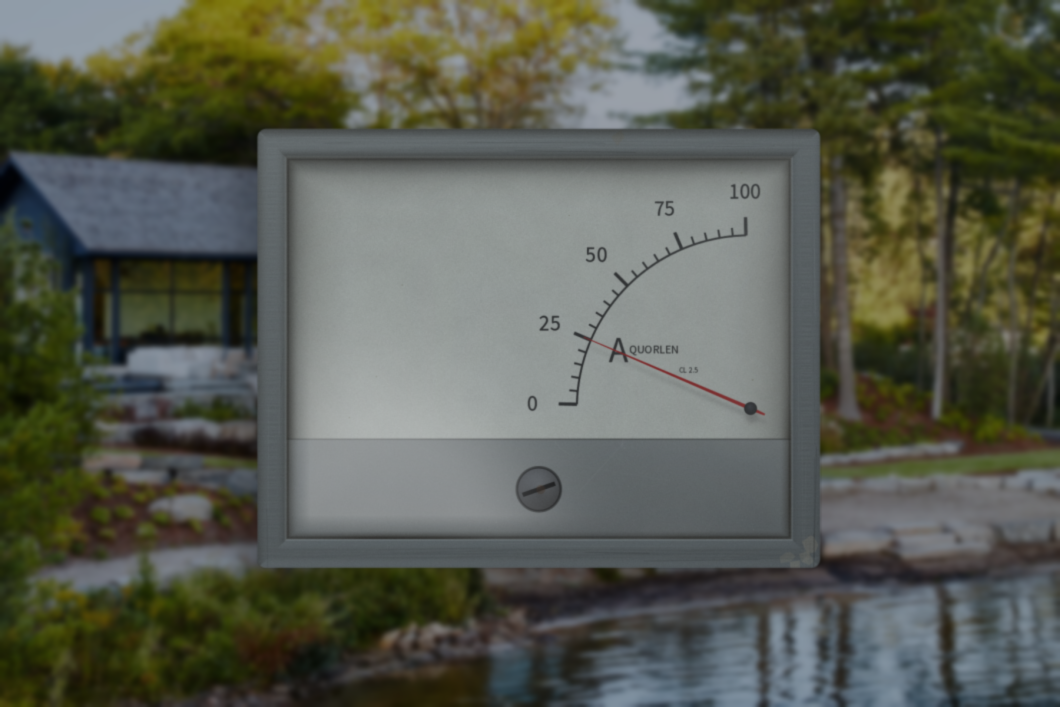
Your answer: 25 A
